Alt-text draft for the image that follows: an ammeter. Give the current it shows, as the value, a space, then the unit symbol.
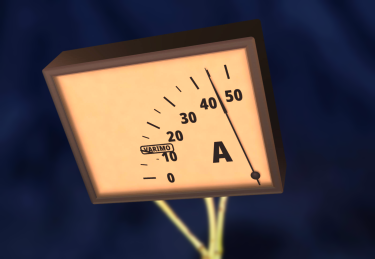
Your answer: 45 A
